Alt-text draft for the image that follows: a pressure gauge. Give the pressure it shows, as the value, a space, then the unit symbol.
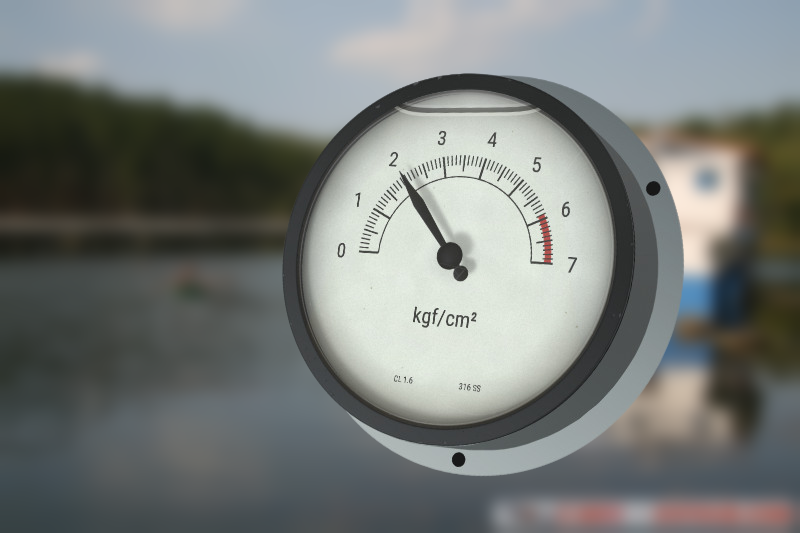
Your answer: 2 kg/cm²
